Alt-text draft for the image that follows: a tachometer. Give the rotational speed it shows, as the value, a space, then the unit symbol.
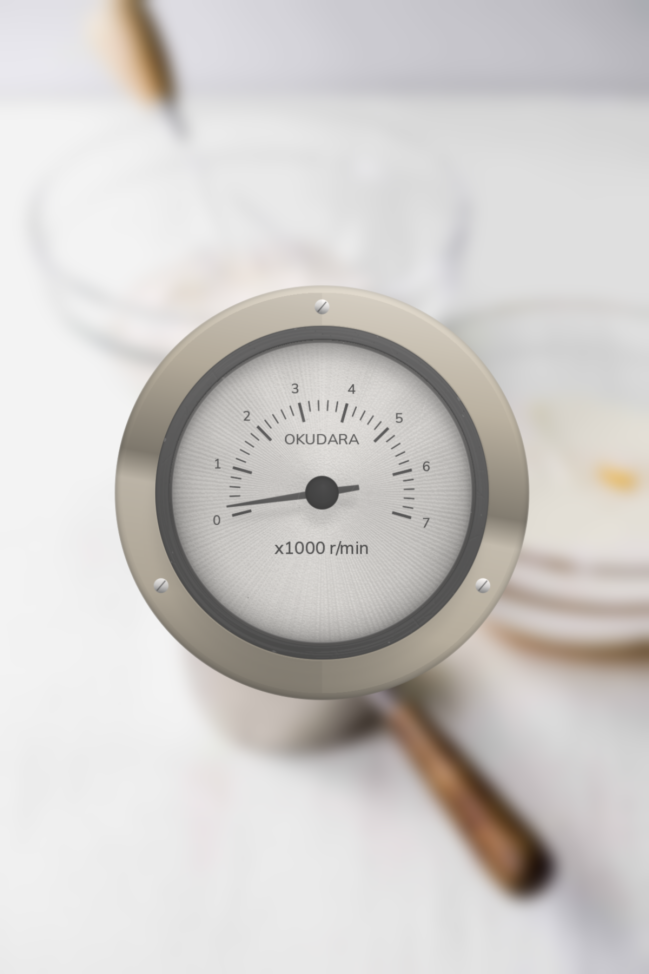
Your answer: 200 rpm
